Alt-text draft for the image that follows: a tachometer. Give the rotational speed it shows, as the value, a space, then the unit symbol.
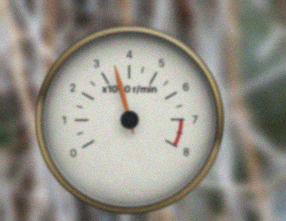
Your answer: 3500 rpm
